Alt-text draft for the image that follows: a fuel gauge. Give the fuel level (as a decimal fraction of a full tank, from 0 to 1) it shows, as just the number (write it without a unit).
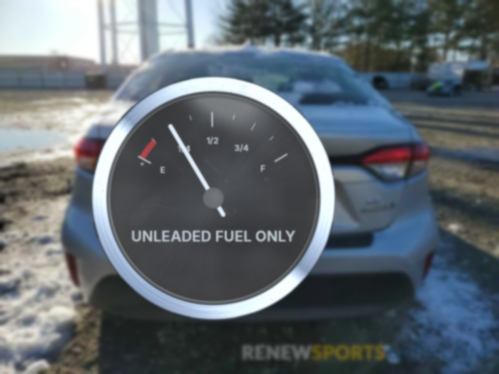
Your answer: 0.25
